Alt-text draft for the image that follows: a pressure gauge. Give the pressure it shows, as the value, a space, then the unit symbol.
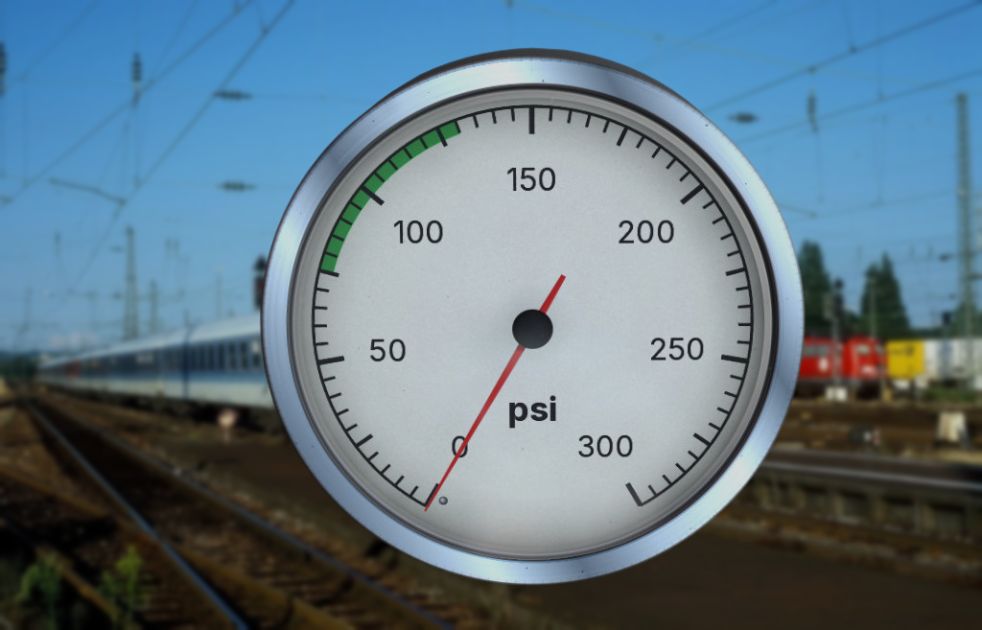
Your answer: 0 psi
